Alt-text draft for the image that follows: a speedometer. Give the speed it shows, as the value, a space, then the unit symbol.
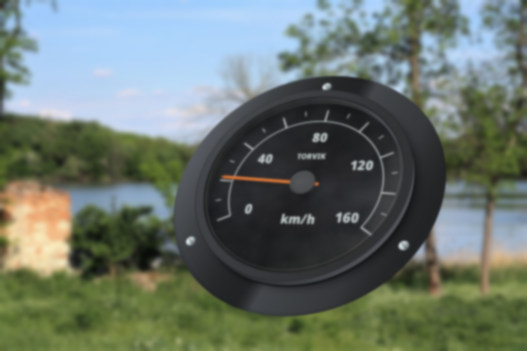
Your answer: 20 km/h
